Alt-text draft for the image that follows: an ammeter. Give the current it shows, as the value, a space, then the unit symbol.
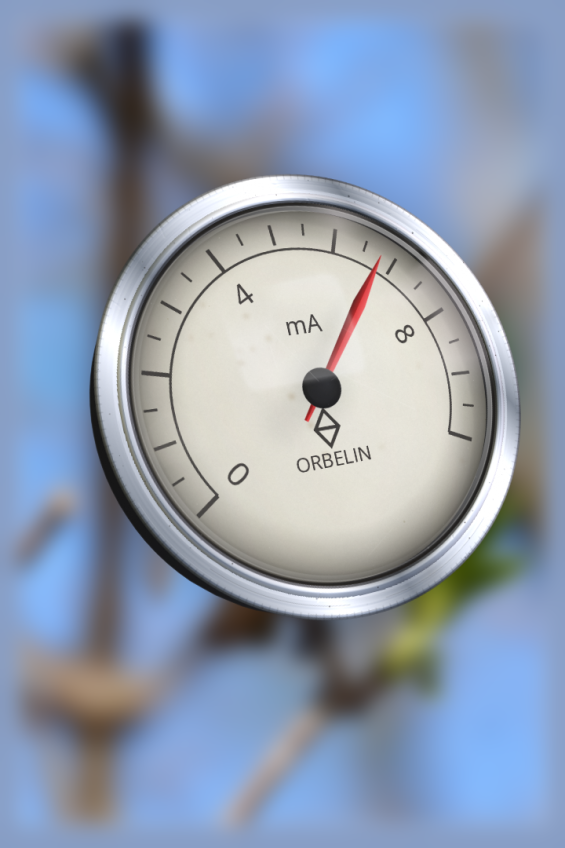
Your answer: 6.75 mA
